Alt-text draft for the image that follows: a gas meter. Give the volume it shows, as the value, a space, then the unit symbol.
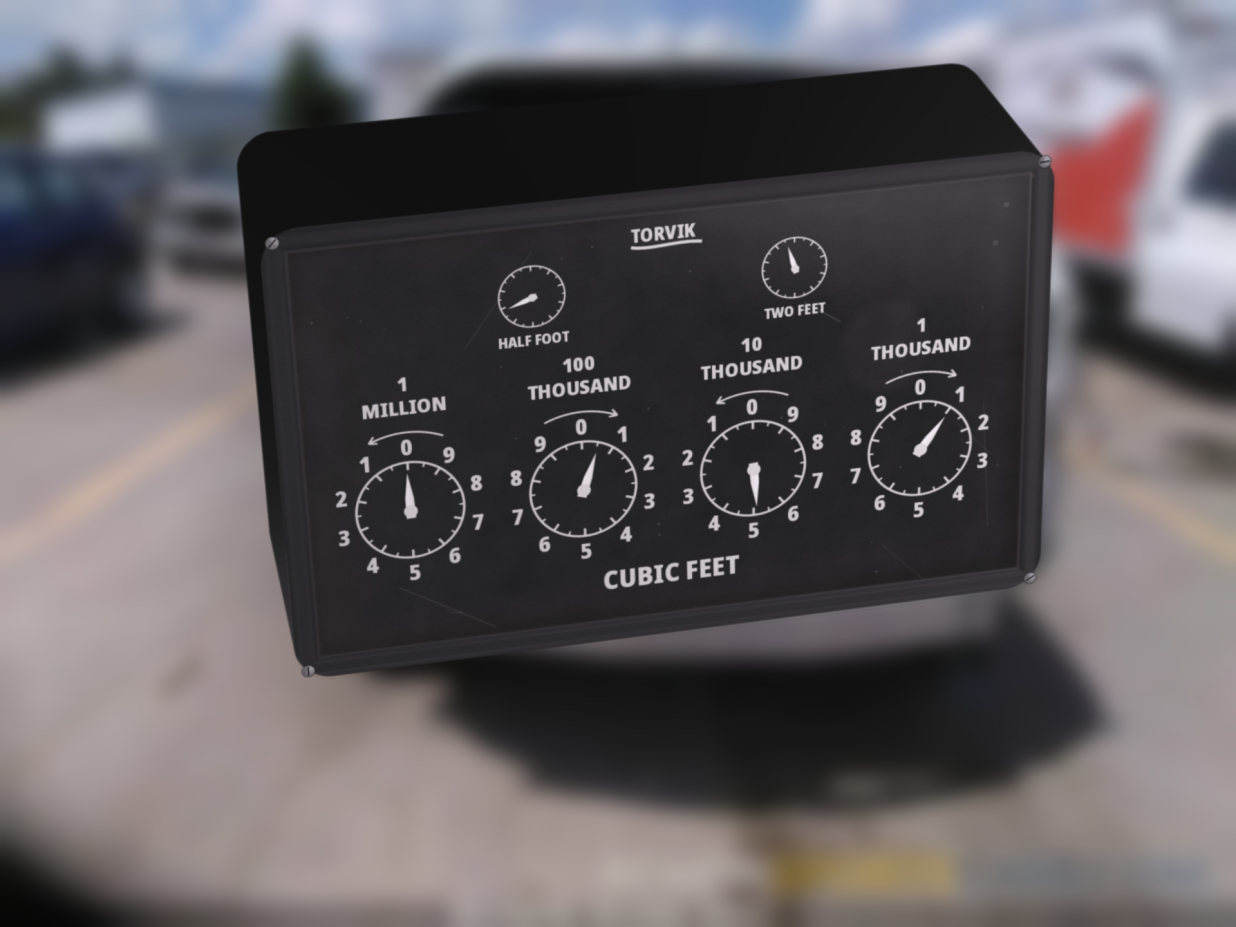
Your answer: 5100 ft³
